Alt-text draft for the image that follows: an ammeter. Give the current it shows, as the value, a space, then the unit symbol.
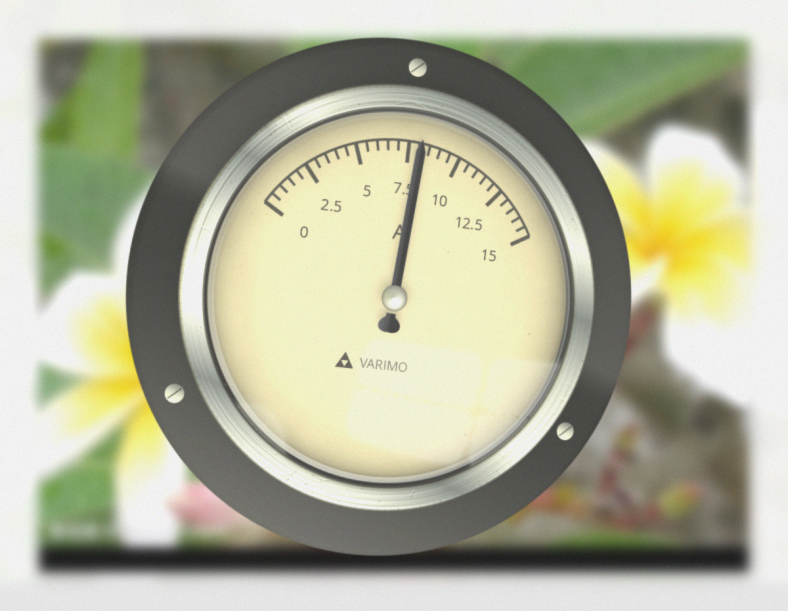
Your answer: 8 A
